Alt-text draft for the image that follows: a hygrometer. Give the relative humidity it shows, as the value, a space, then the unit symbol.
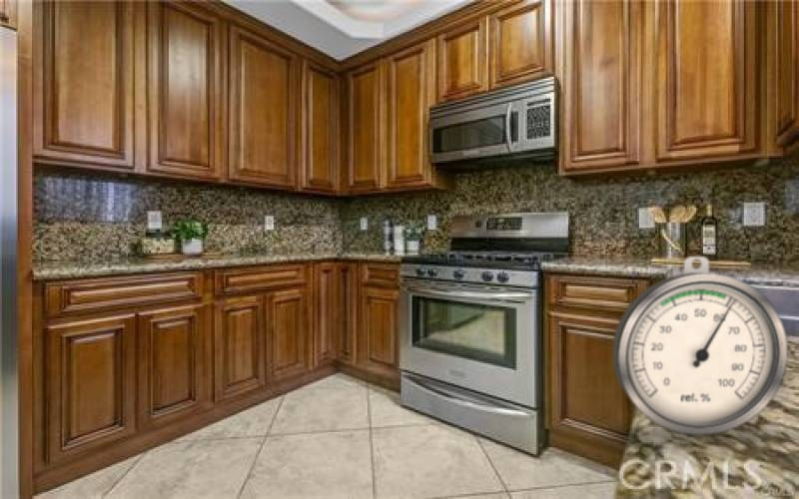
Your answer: 60 %
